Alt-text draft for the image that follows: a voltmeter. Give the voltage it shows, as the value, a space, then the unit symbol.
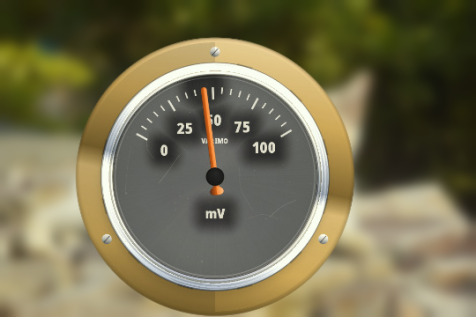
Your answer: 45 mV
